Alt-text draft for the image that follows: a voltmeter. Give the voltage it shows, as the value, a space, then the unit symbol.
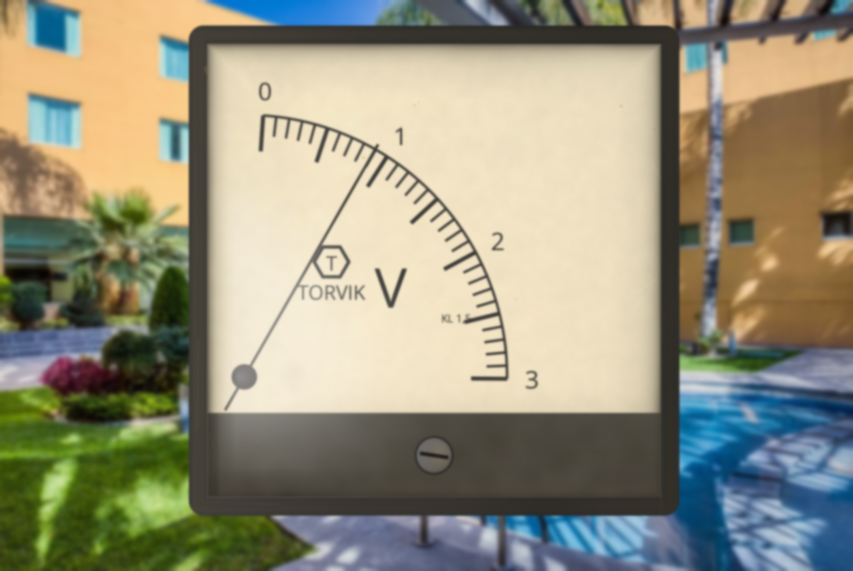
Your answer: 0.9 V
